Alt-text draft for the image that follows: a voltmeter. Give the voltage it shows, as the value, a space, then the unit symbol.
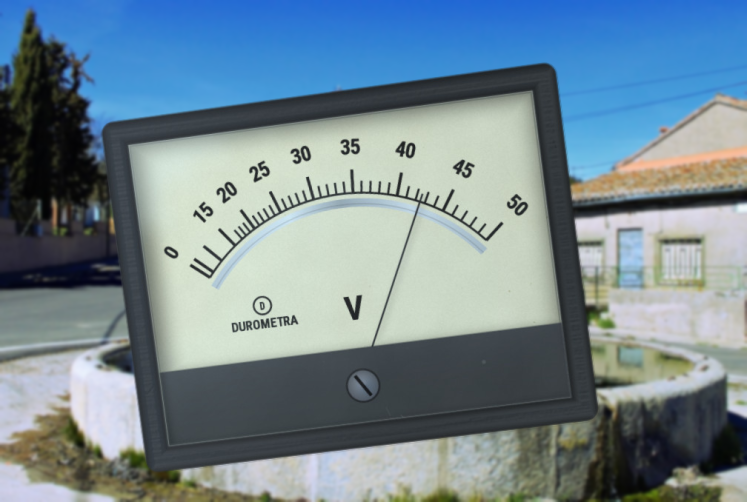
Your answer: 42.5 V
